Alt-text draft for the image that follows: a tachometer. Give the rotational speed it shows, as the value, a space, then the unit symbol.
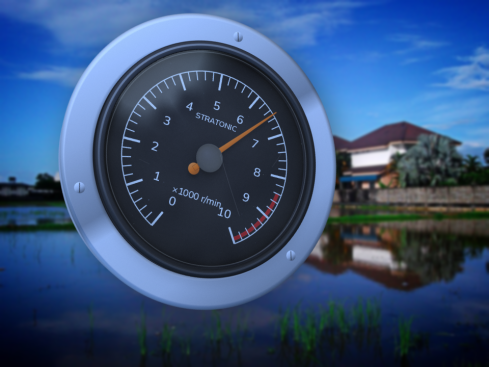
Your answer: 6500 rpm
